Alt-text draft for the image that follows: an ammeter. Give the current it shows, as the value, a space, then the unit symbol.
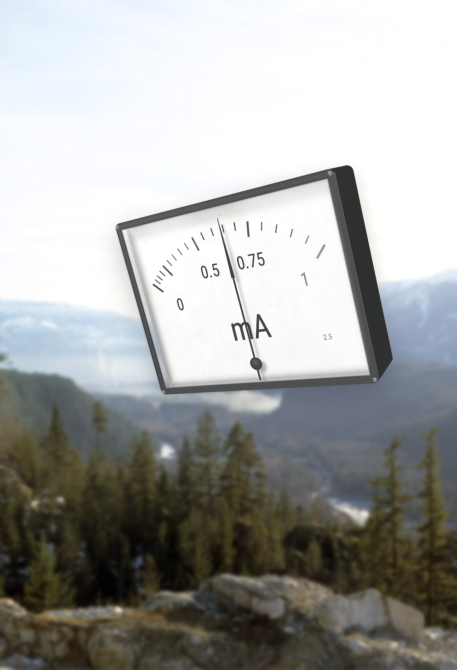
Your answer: 0.65 mA
